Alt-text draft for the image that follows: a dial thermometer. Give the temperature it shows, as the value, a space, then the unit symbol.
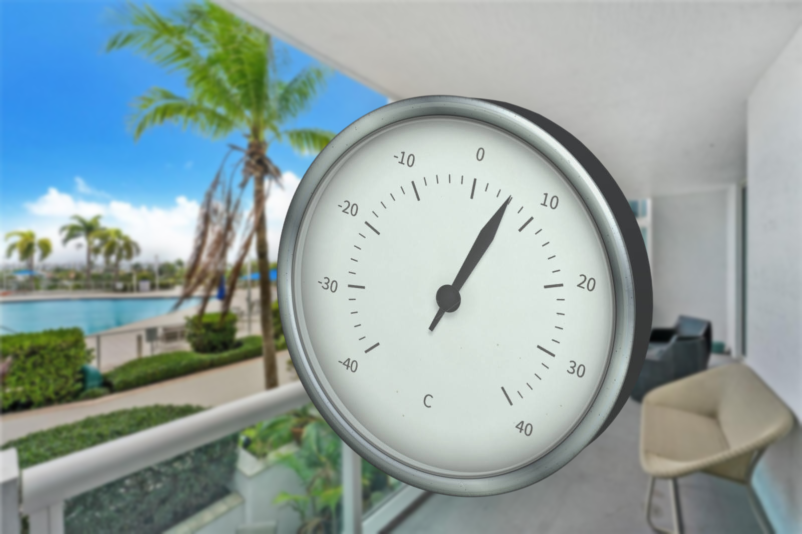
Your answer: 6 °C
